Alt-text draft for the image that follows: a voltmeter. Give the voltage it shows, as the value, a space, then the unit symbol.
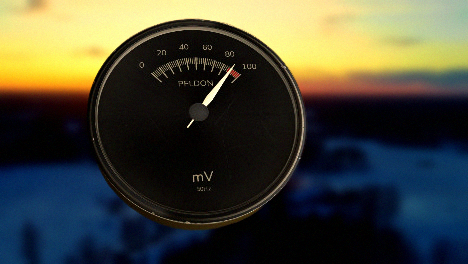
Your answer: 90 mV
